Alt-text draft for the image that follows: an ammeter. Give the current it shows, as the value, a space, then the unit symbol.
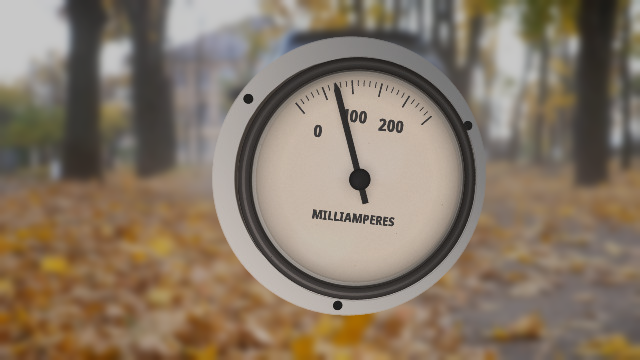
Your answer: 70 mA
